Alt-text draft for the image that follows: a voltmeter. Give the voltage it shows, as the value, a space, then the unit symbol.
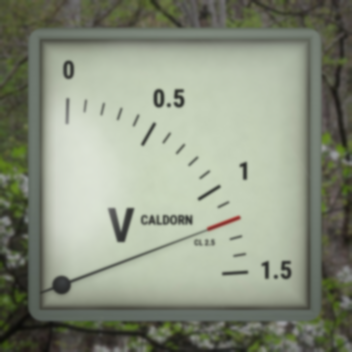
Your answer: 1.2 V
